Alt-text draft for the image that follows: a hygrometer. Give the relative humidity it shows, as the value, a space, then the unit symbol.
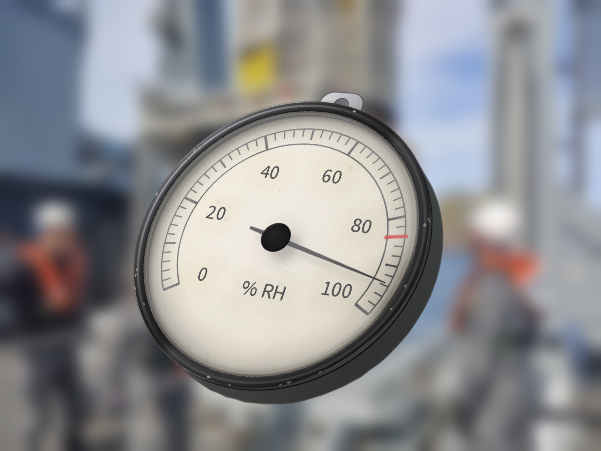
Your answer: 94 %
